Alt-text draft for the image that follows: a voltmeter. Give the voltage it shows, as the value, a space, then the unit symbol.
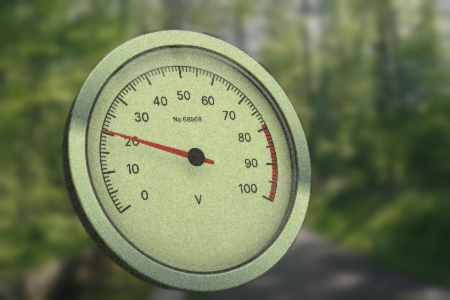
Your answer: 20 V
